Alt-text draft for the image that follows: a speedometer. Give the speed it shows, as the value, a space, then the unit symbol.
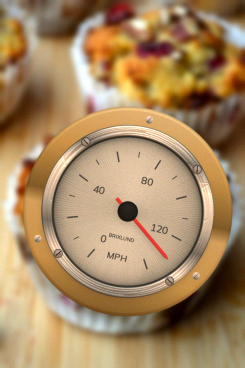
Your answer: 130 mph
